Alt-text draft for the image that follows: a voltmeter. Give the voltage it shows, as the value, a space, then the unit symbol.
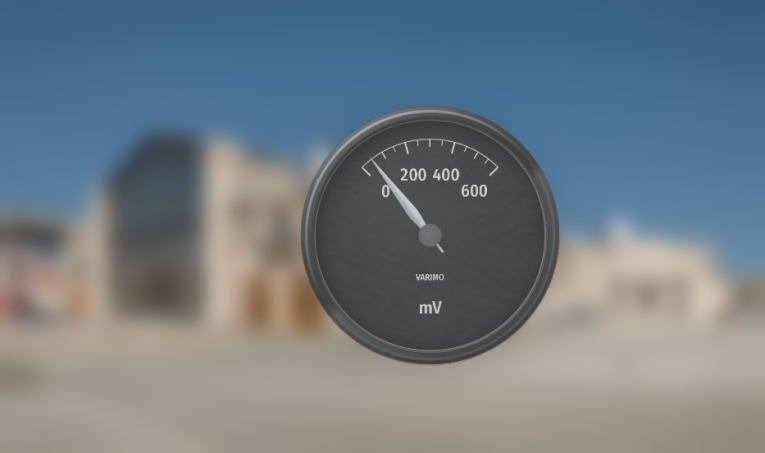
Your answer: 50 mV
